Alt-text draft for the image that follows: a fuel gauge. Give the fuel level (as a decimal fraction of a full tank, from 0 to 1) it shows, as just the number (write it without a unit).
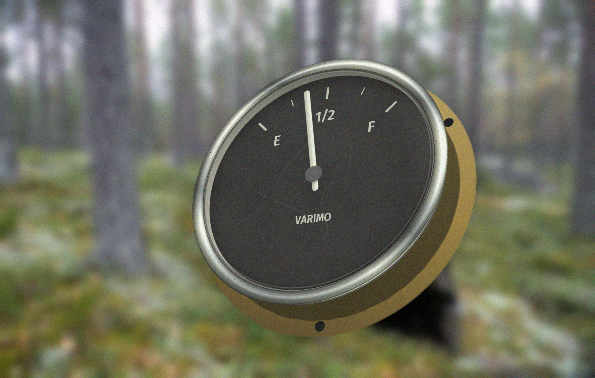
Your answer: 0.375
